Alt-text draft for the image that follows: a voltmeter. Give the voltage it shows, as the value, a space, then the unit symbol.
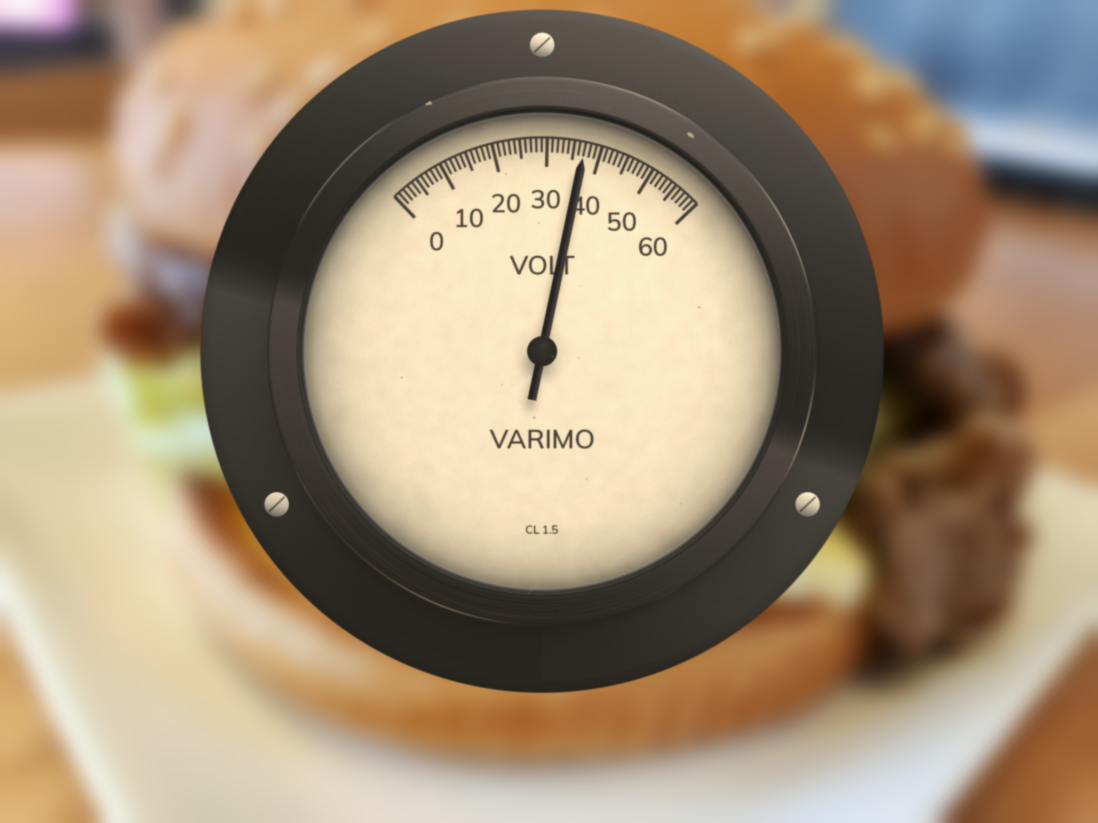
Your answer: 37 V
